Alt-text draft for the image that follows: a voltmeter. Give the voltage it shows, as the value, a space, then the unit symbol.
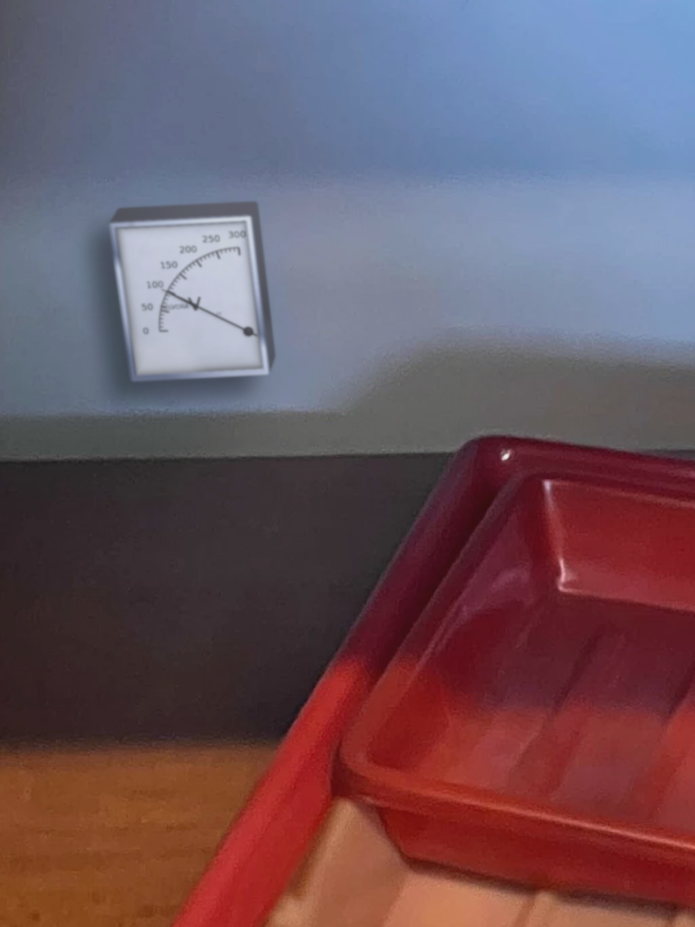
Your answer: 100 V
